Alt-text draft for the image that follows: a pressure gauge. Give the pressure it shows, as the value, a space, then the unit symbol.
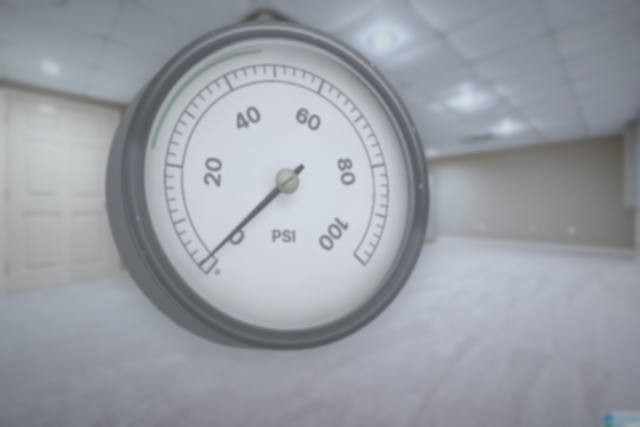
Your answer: 2 psi
